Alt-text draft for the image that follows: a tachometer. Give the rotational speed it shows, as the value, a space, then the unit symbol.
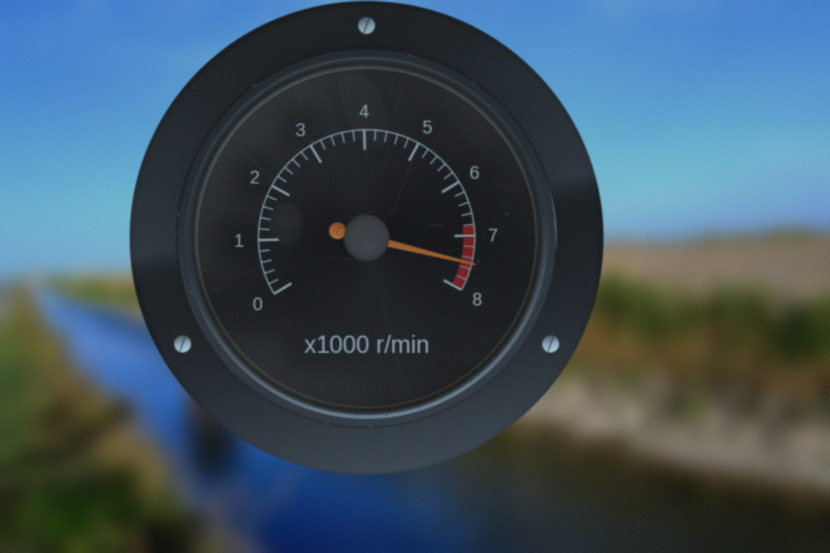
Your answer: 7500 rpm
